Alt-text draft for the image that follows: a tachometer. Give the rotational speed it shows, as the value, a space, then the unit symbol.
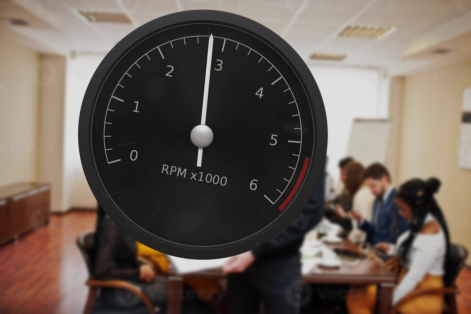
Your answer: 2800 rpm
